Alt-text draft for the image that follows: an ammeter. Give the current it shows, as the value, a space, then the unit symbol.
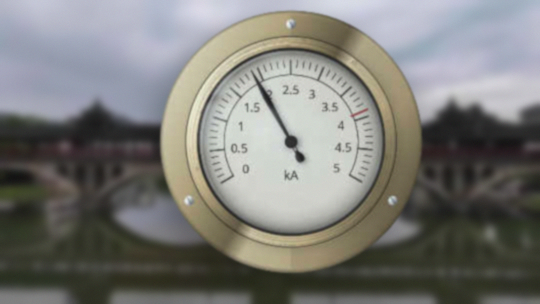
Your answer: 1.9 kA
